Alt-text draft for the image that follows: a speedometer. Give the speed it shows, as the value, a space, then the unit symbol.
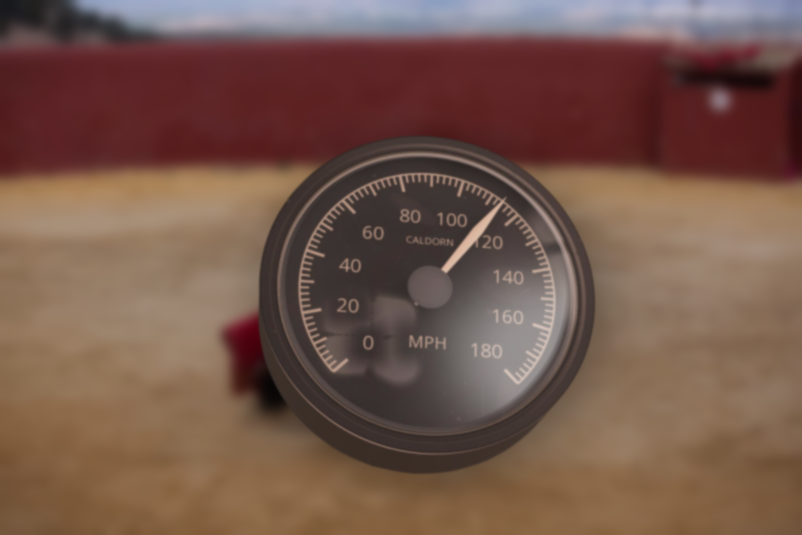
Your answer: 114 mph
